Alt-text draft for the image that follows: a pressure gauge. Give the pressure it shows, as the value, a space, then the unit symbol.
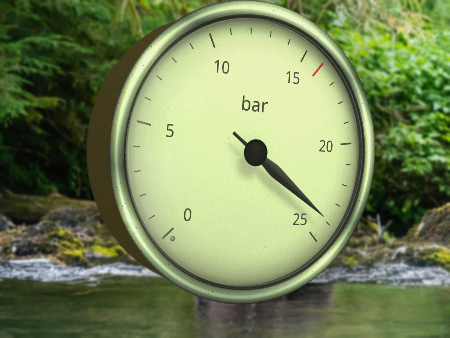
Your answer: 24 bar
